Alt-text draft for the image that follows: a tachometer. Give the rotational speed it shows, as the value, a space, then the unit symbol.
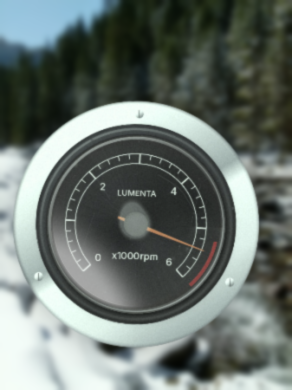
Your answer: 5400 rpm
